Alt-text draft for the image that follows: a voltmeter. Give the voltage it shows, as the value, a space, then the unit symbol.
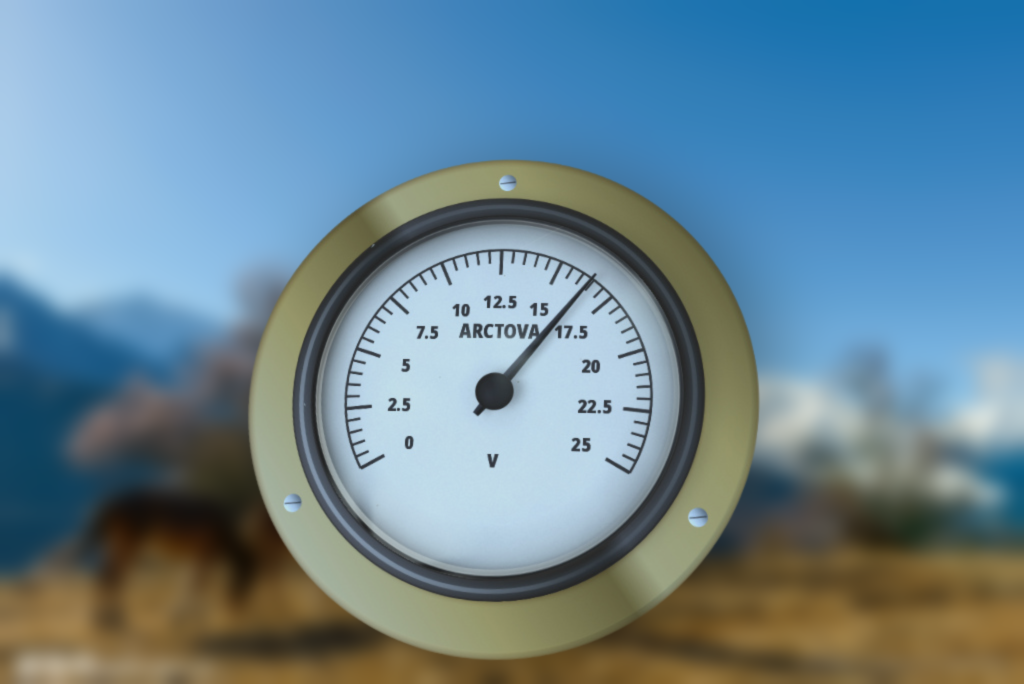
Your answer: 16.5 V
